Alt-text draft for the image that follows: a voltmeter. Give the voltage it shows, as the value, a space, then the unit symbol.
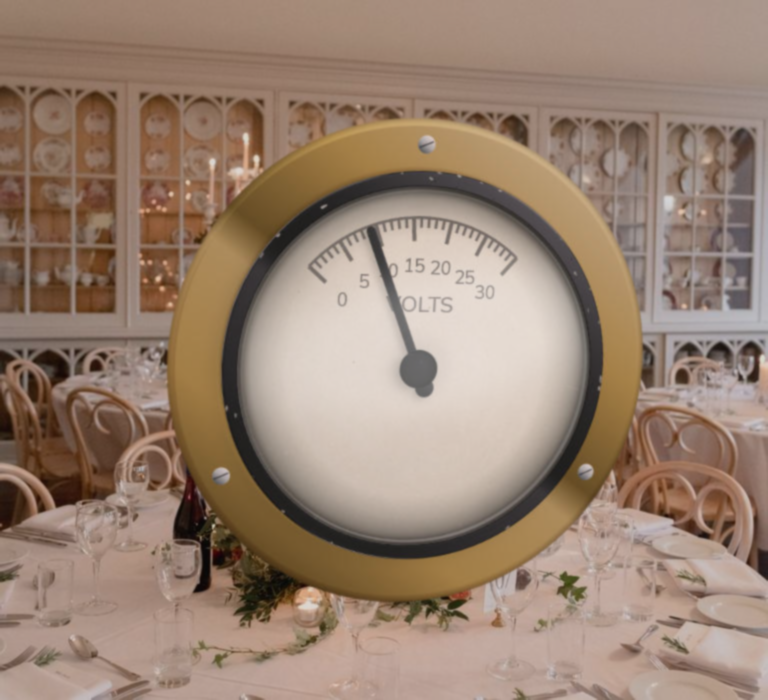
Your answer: 9 V
